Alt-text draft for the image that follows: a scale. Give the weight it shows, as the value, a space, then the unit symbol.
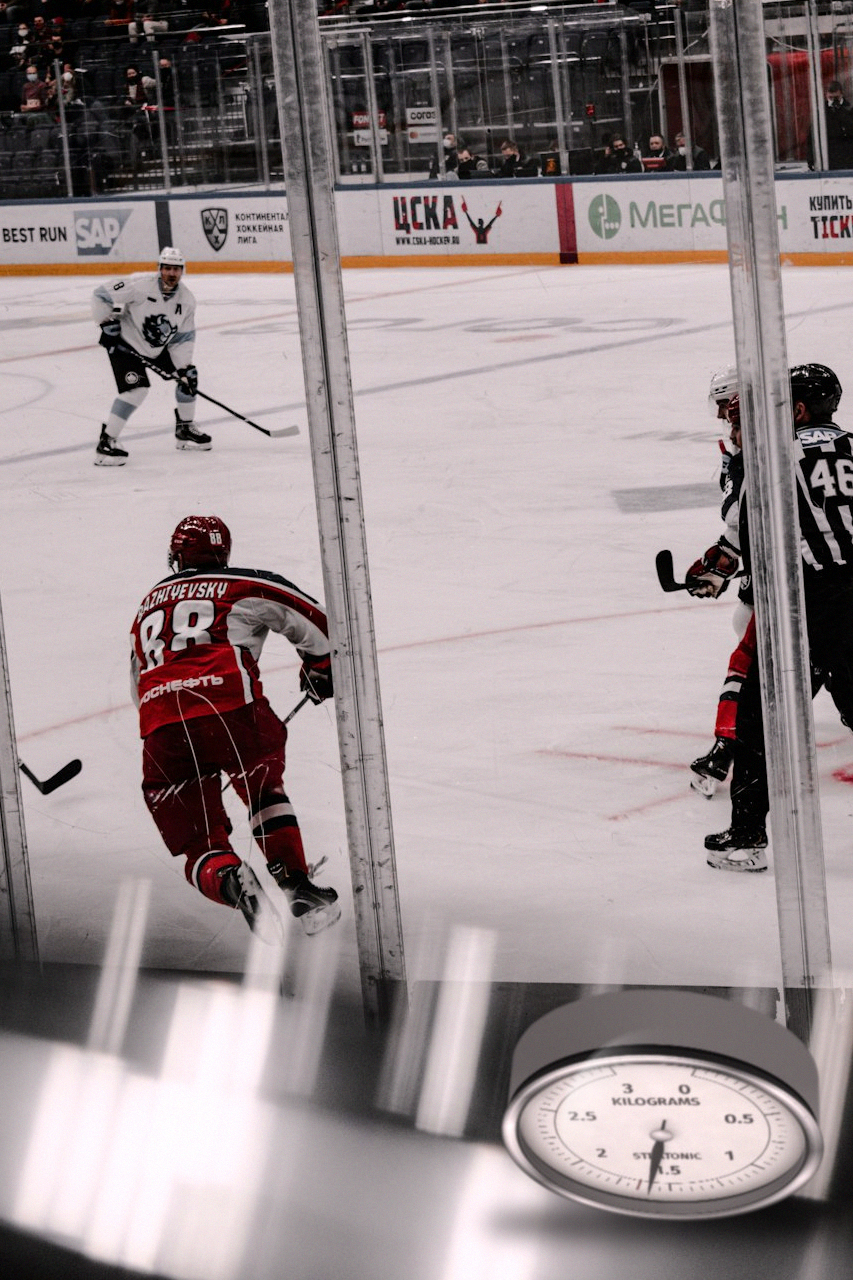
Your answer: 1.6 kg
